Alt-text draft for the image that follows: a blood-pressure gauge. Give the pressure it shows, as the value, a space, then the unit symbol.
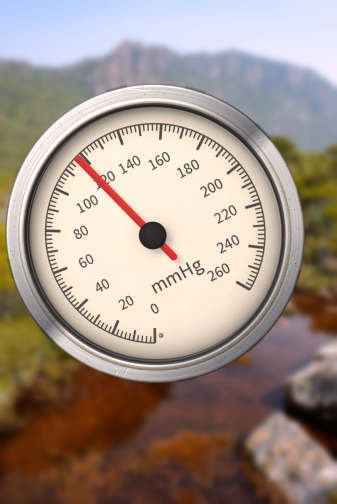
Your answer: 118 mmHg
